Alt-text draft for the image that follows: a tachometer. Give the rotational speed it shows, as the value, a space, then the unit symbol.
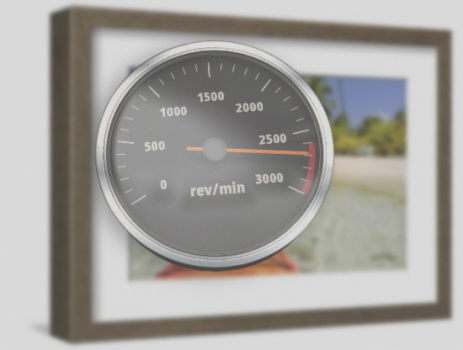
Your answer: 2700 rpm
